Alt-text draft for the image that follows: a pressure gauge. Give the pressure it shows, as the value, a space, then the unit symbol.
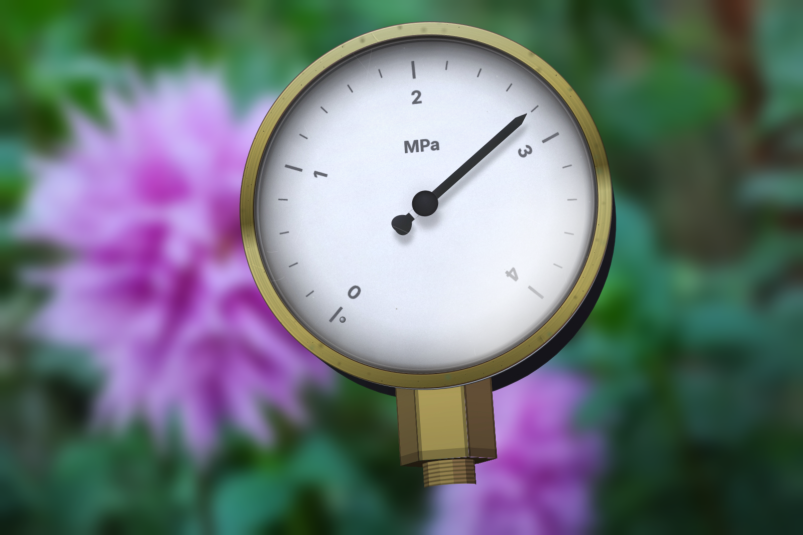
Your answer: 2.8 MPa
